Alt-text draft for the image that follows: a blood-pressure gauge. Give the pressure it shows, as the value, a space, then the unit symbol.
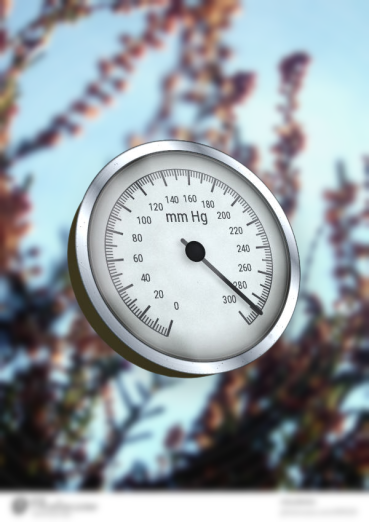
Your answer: 290 mmHg
